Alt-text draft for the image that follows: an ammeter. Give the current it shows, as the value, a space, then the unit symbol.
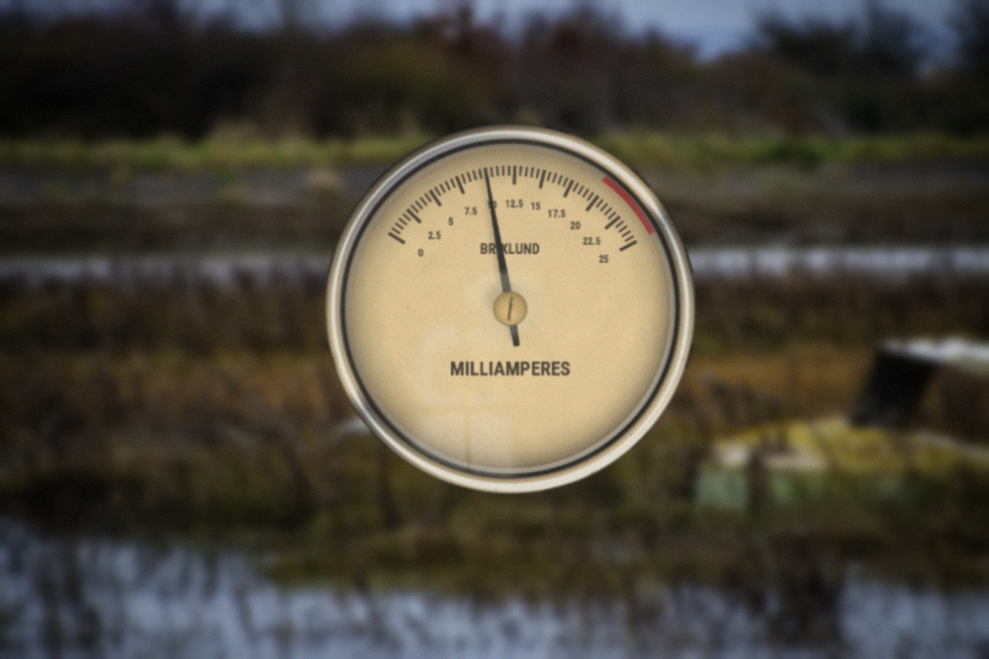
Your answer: 10 mA
